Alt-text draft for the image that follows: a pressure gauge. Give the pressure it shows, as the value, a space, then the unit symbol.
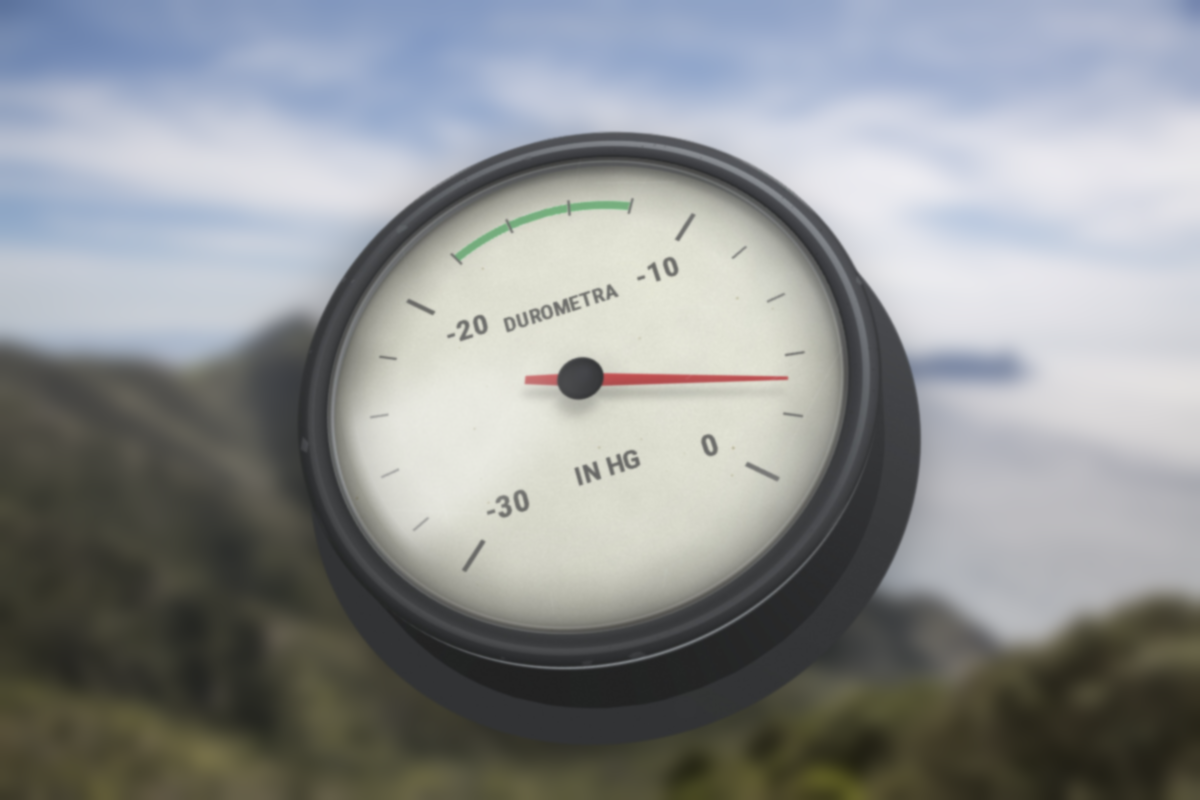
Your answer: -3 inHg
